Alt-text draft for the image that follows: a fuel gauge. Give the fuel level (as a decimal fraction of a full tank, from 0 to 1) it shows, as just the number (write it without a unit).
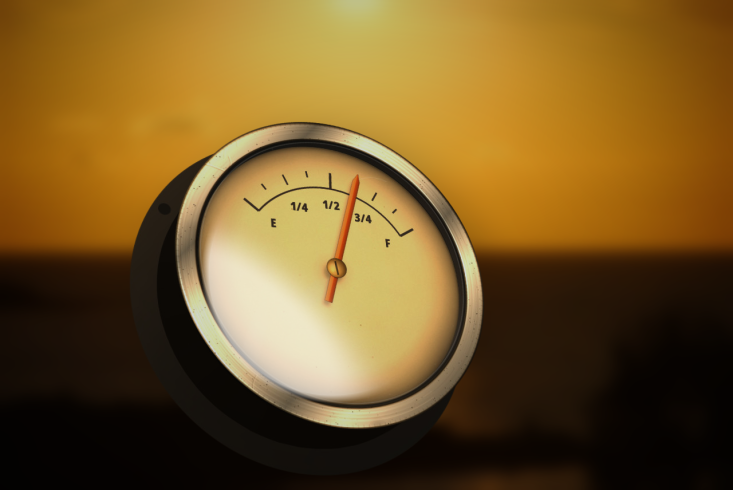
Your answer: 0.625
